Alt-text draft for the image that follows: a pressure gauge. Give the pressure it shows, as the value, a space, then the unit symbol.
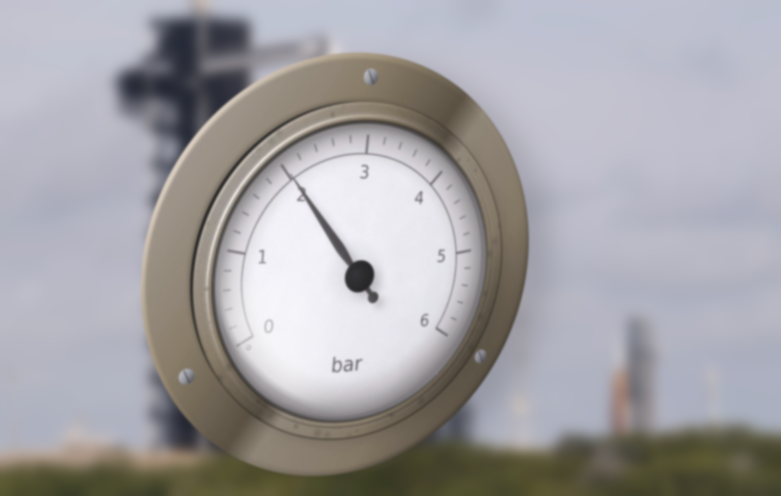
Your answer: 2 bar
